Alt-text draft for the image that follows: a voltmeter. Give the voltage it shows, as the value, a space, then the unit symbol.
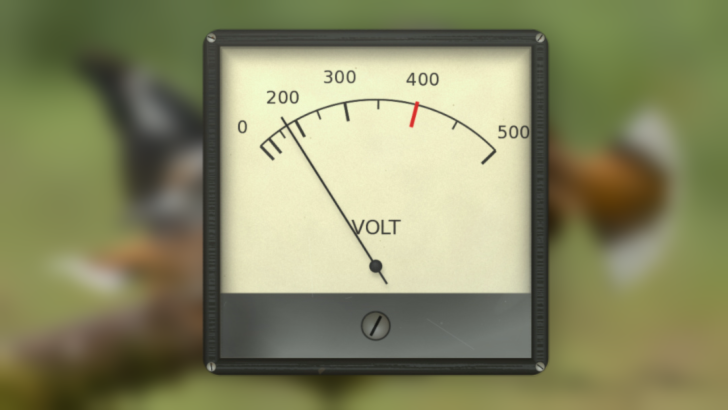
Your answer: 175 V
